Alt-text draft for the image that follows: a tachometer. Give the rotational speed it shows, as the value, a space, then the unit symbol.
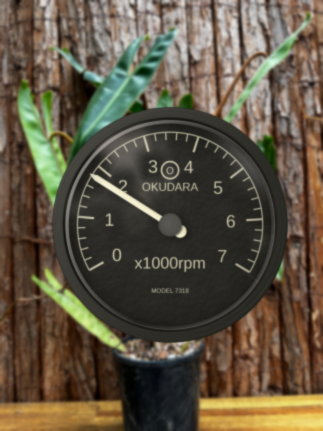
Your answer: 1800 rpm
